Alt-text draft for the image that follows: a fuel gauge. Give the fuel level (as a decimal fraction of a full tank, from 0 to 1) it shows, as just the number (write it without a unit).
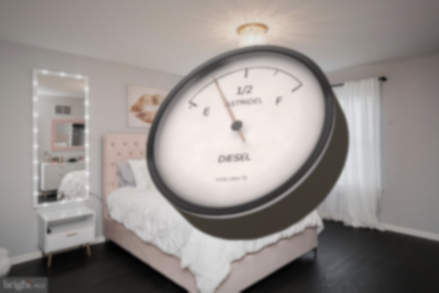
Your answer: 0.25
